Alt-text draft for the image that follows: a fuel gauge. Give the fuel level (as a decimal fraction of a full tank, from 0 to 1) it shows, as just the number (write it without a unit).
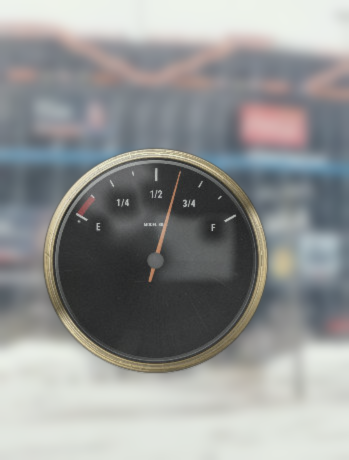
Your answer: 0.625
